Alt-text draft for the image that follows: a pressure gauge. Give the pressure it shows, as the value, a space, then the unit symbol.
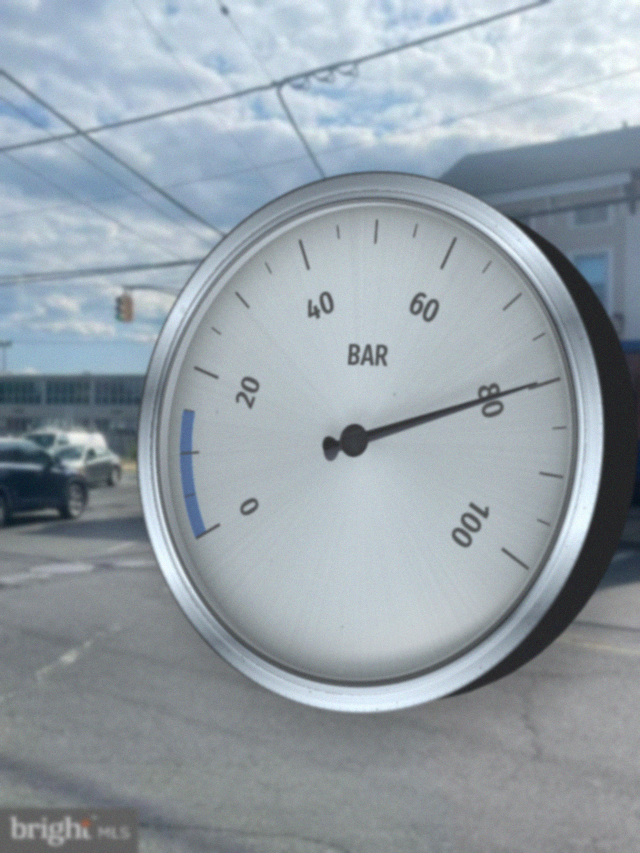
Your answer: 80 bar
